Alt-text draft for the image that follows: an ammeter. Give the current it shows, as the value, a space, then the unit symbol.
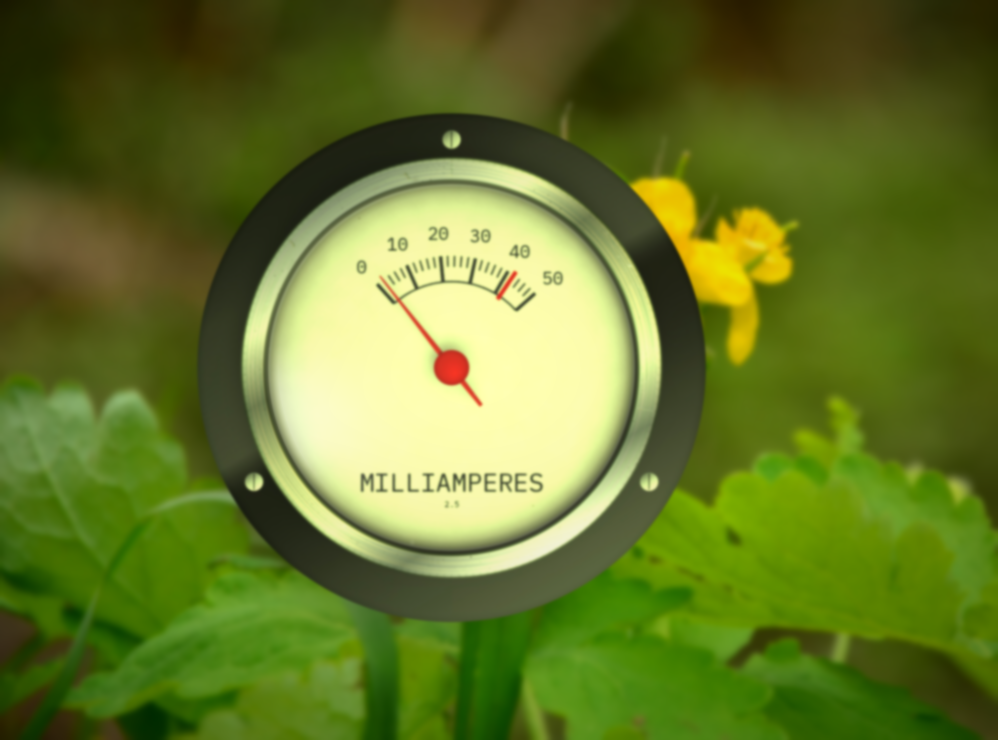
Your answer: 2 mA
